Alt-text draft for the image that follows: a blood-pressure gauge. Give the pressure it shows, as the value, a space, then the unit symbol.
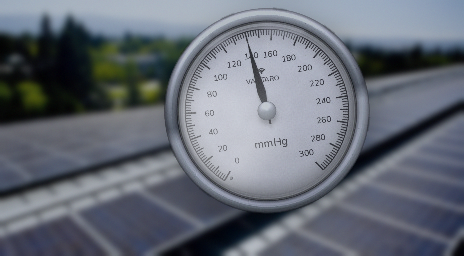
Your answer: 140 mmHg
